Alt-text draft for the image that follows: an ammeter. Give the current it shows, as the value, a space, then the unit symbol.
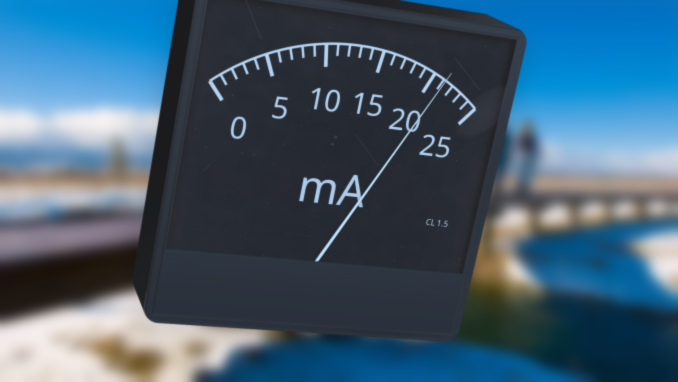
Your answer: 21 mA
